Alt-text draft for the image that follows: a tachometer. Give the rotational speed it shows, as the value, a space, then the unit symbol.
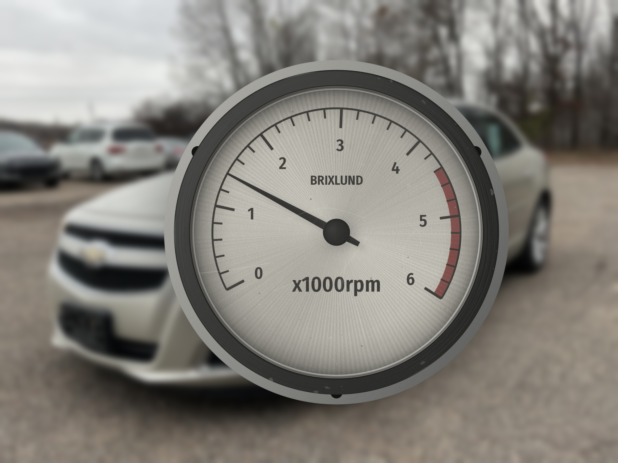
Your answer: 1400 rpm
